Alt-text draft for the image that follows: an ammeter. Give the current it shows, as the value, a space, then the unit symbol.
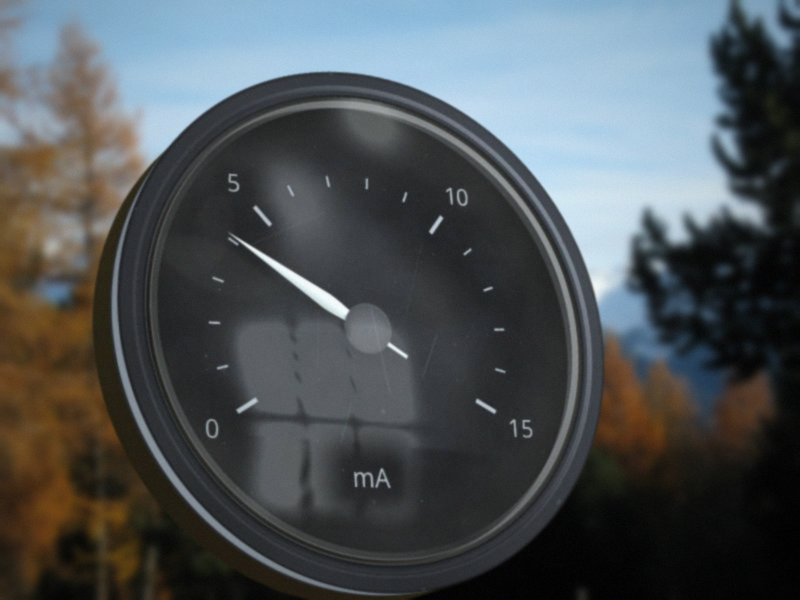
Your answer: 4 mA
